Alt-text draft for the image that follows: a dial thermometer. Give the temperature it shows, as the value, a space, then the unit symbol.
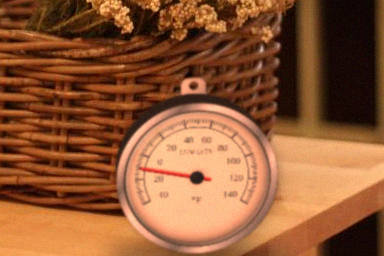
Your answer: -10 °F
